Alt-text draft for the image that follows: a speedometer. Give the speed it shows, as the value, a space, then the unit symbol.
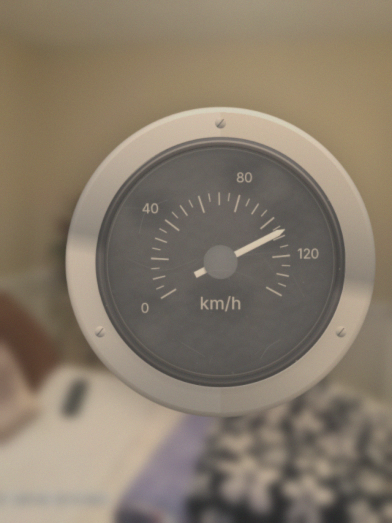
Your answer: 107.5 km/h
